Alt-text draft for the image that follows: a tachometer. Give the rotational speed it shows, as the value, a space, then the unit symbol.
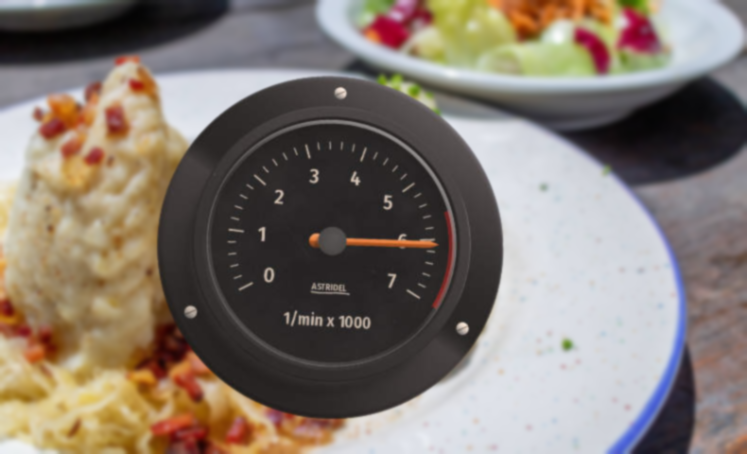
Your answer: 6100 rpm
